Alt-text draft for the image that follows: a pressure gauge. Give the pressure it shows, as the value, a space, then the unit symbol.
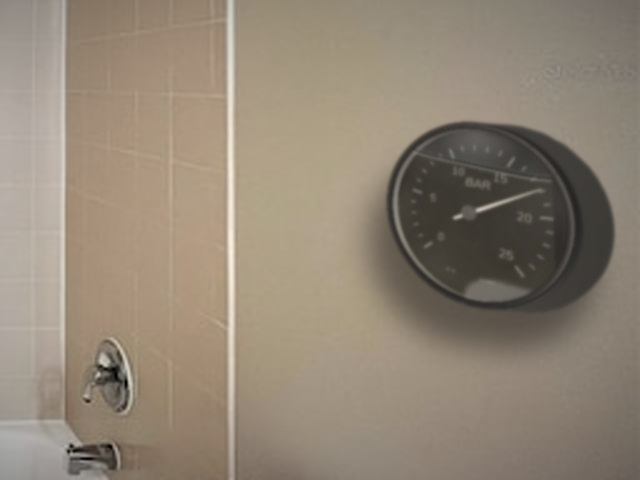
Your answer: 18 bar
